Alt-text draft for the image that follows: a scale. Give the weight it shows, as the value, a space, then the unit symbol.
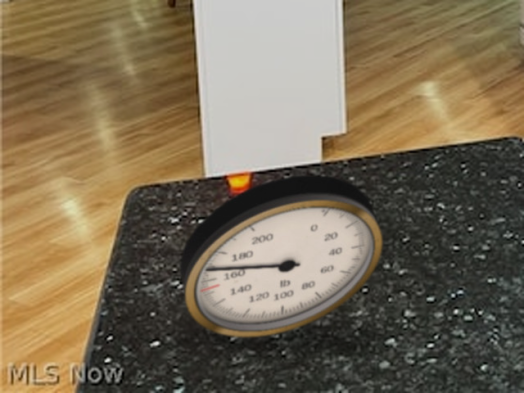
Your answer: 170 lb
